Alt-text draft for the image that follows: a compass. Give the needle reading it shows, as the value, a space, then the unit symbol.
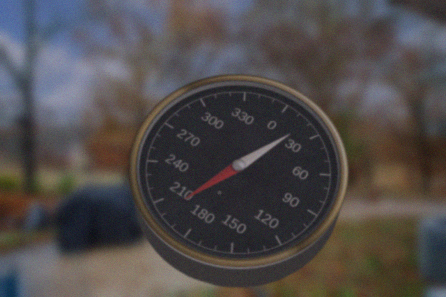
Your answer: 200 °
